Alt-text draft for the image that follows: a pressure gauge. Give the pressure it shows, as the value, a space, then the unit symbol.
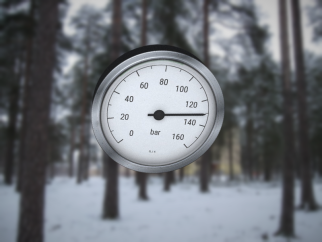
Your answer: 130 bar
